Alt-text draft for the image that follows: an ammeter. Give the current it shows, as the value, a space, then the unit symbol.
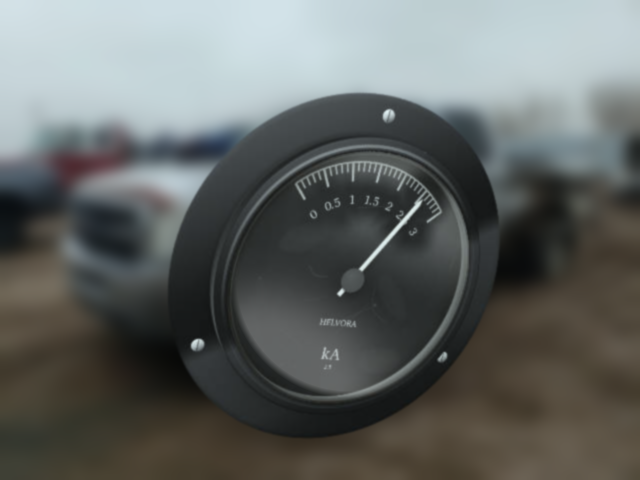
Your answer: 2.5 kA
